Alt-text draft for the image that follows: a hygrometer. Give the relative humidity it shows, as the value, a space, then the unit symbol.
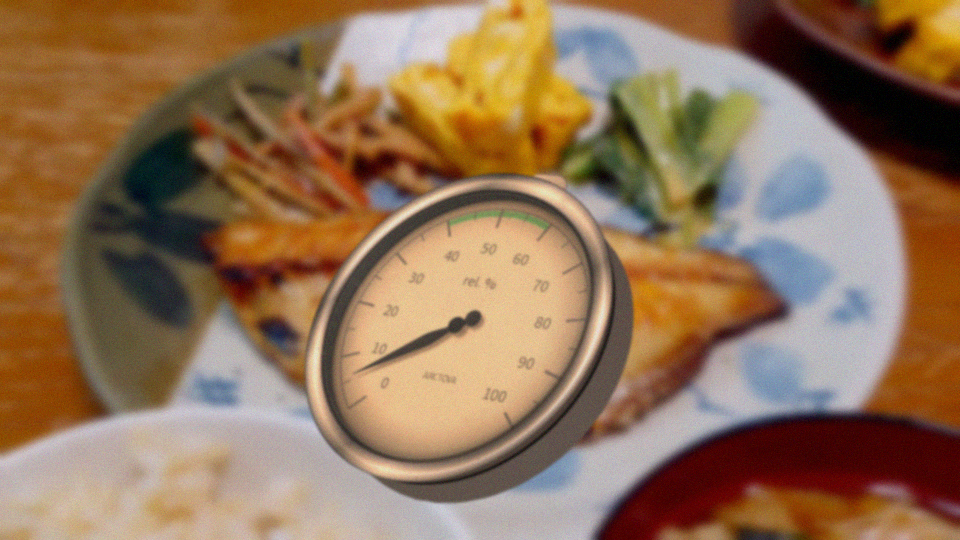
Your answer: 5 %
